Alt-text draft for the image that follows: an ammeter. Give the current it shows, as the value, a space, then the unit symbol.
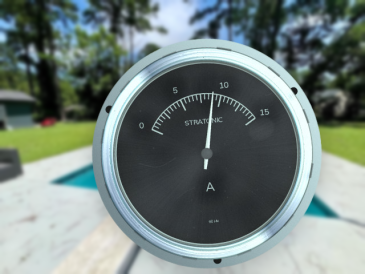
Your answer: 9 A
